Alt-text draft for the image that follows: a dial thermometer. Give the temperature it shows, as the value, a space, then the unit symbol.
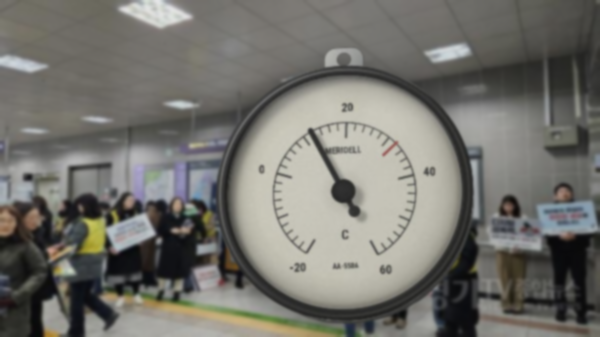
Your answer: 12 °C
